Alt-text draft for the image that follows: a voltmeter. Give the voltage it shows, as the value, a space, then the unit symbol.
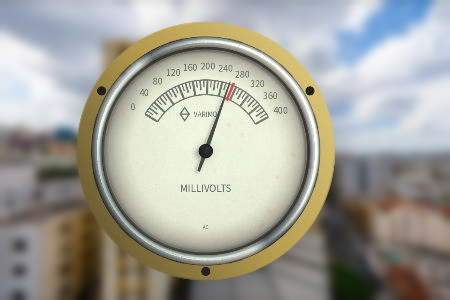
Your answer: 260 mV
